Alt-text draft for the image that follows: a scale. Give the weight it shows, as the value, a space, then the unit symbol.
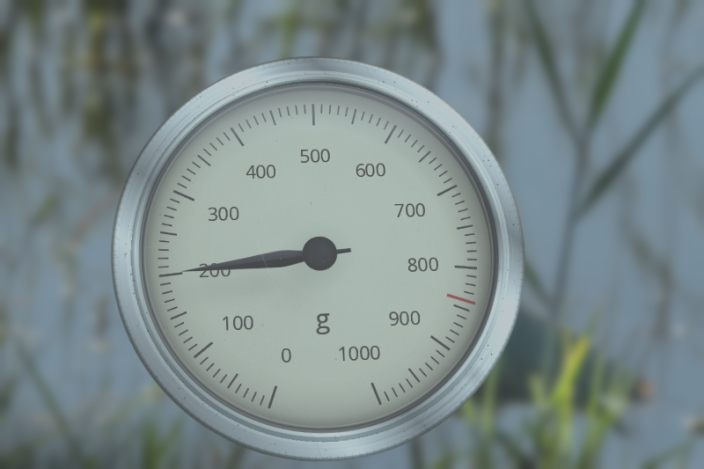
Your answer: 200 g
